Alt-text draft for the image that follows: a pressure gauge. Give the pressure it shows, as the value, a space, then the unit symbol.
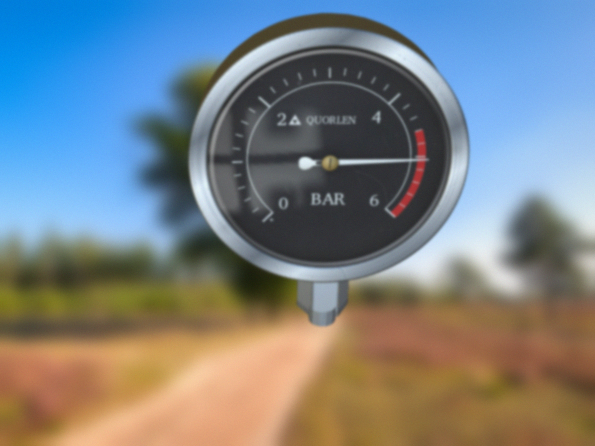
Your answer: 5 bar
